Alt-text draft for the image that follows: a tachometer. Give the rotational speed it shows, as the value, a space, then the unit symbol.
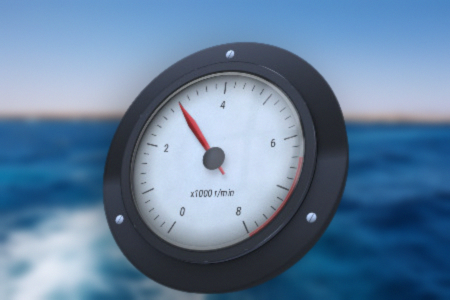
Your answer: 3000 rpm
